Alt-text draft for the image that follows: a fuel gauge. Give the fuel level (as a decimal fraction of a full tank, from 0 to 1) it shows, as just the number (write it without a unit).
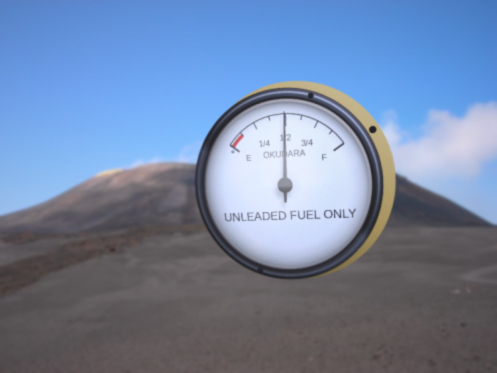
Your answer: 0.5
